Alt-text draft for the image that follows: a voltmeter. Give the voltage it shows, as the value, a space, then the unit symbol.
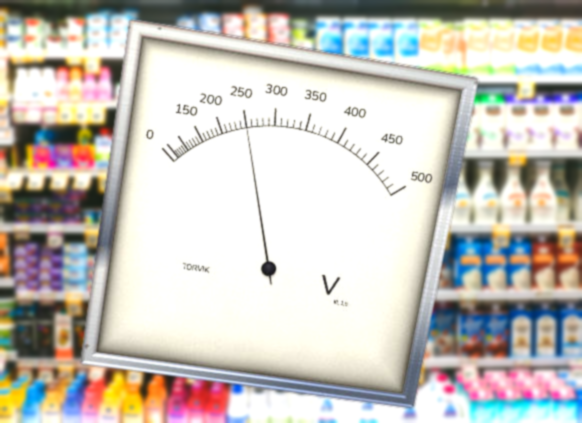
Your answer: 250 V
